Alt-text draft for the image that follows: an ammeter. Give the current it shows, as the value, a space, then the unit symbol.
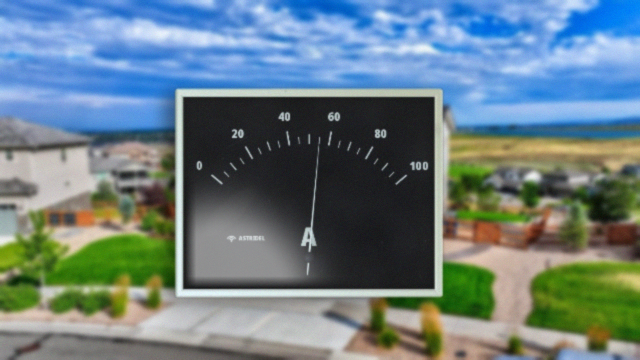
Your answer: 55 A
